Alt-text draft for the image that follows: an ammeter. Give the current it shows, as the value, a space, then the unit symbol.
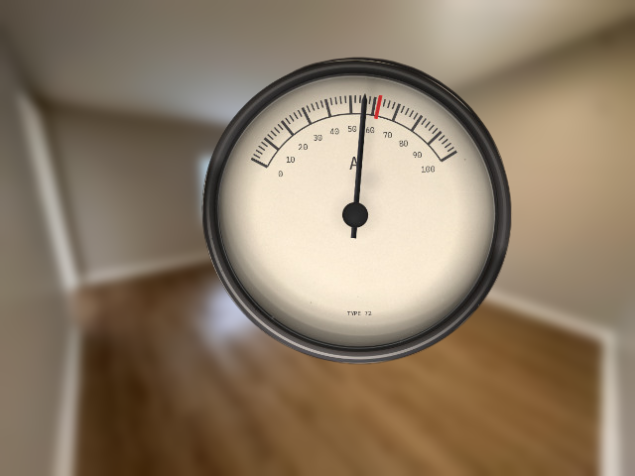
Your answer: 56 A
